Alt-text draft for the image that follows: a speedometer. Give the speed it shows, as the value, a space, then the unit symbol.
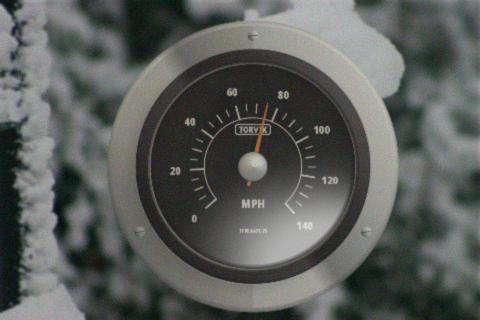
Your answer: 75 mph
